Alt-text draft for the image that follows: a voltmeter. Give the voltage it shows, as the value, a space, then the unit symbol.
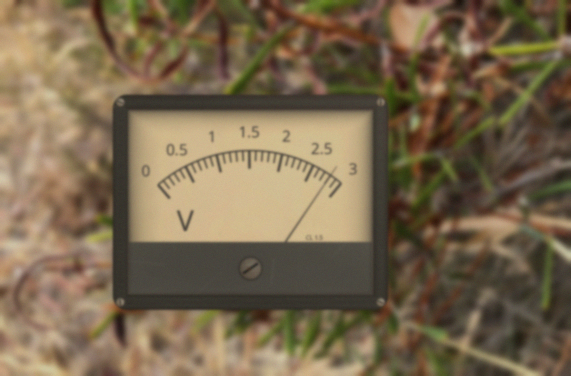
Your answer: 2.8 V
